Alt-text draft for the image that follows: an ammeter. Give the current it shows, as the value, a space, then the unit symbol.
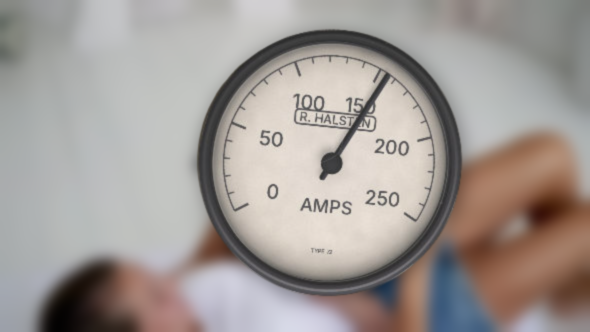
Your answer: 155 A
